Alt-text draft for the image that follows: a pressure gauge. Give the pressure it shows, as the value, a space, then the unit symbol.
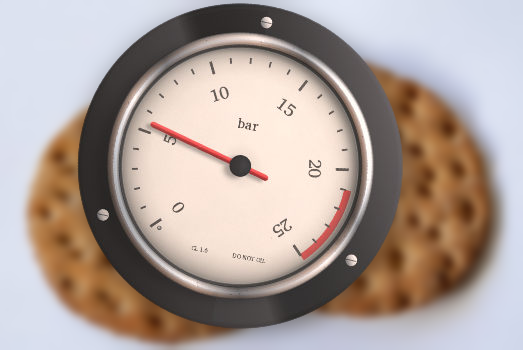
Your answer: 5.5 bar
